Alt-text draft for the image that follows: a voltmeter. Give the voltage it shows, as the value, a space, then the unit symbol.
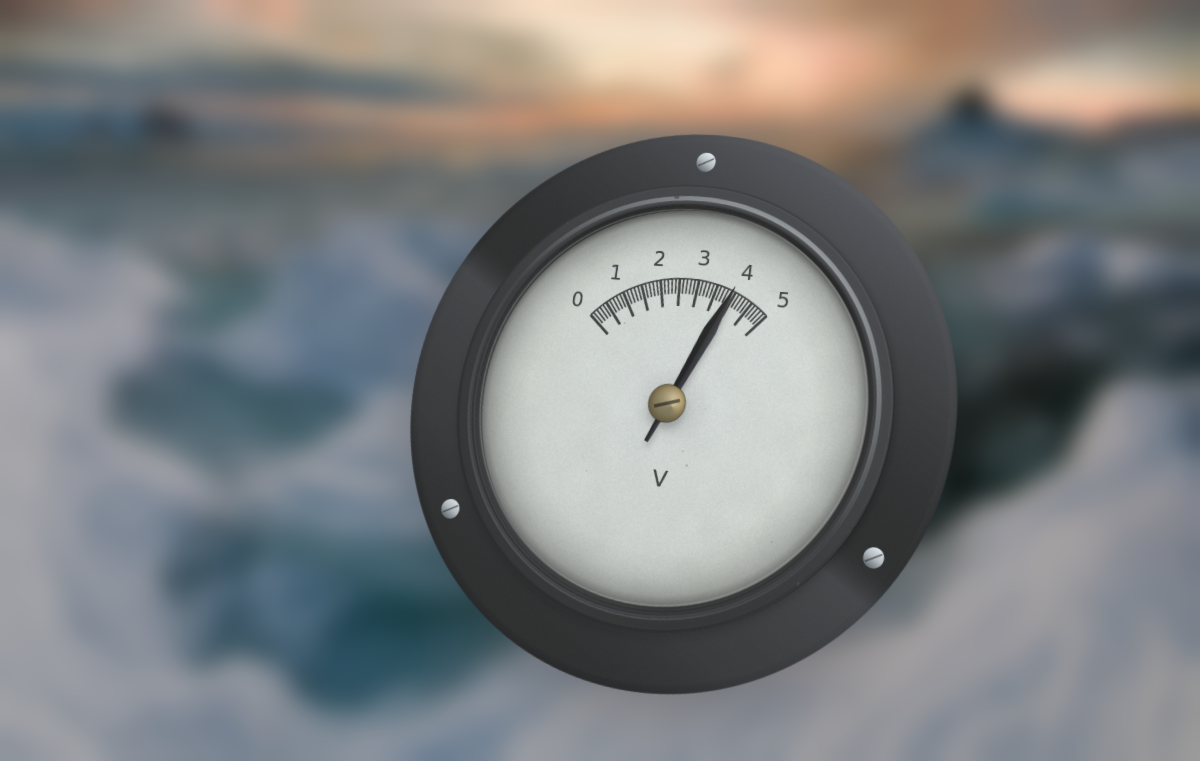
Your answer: 4 V
